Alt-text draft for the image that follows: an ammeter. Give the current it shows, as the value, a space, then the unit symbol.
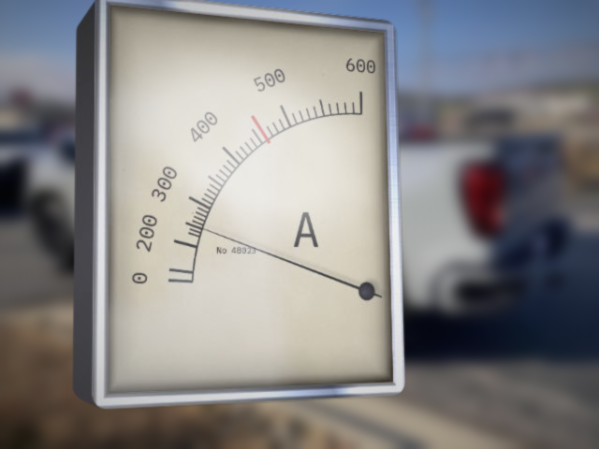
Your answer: 250 A
